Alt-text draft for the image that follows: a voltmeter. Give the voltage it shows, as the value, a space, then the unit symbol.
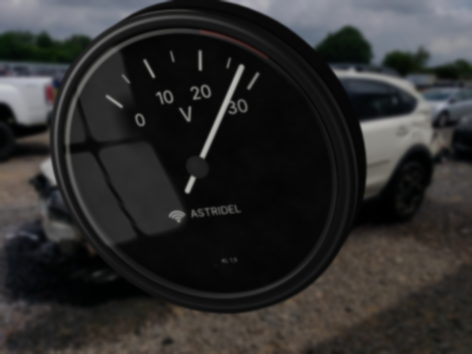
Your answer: 27.5 V
